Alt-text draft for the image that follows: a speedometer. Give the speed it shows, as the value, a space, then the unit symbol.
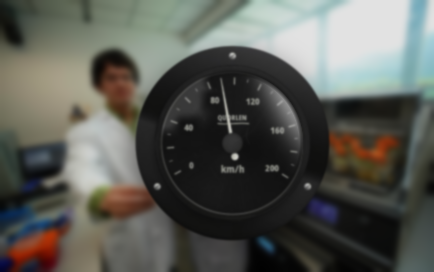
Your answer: 90 km/h
